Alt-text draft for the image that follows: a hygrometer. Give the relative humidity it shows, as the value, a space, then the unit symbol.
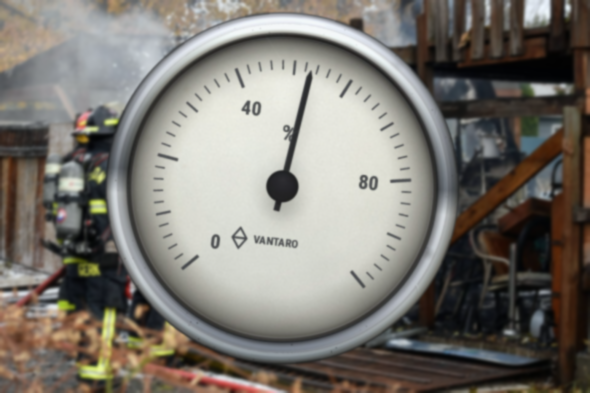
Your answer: 53 %
